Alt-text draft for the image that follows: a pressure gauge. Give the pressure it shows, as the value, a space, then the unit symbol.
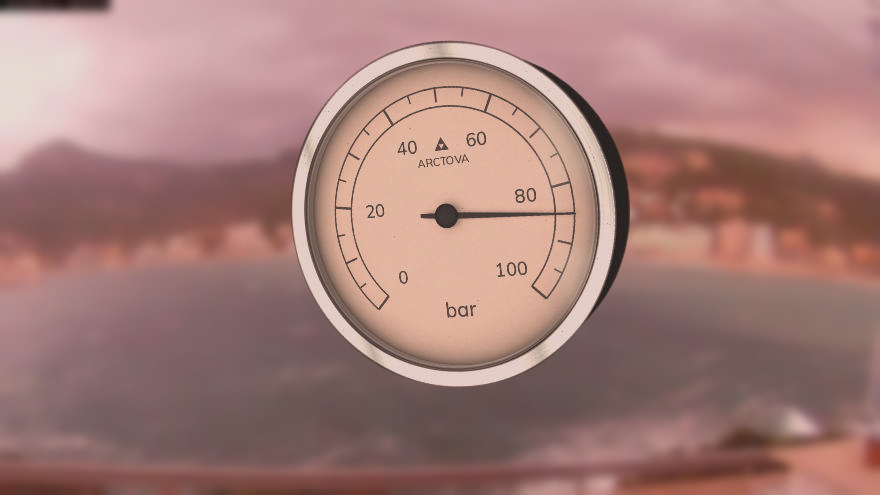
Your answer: 85 bar
